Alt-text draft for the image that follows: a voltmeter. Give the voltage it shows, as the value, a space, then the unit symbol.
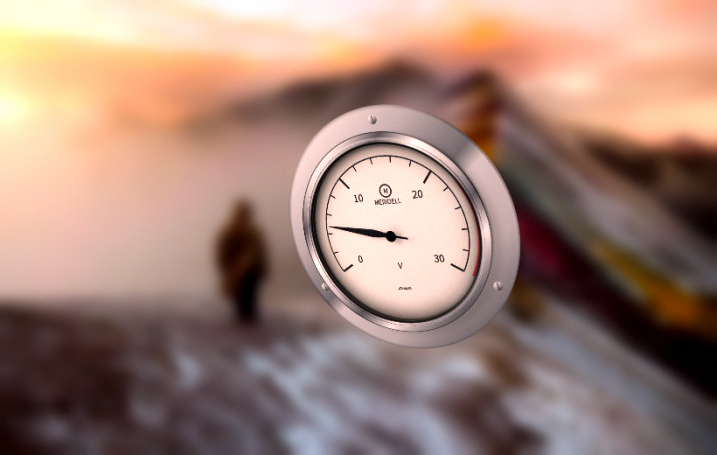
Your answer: 5 V
